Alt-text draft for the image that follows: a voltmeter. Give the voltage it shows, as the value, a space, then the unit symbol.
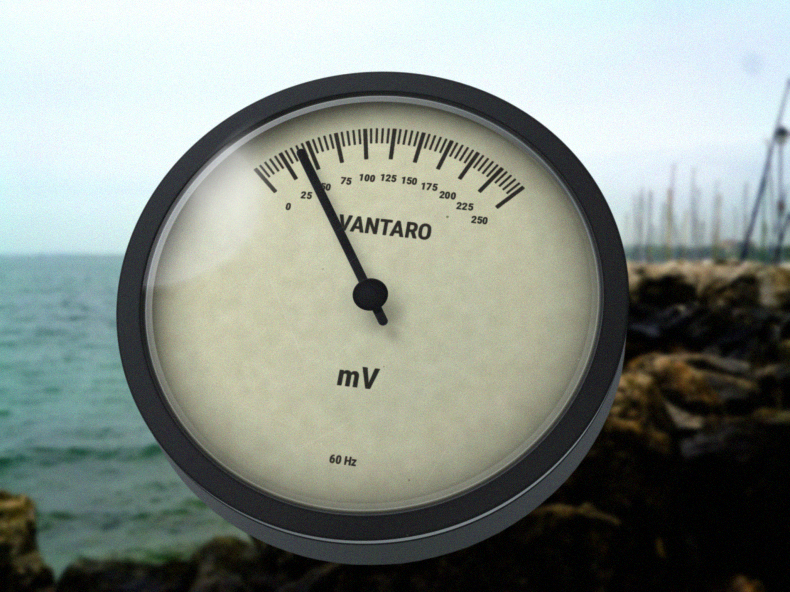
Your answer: 40 mV
